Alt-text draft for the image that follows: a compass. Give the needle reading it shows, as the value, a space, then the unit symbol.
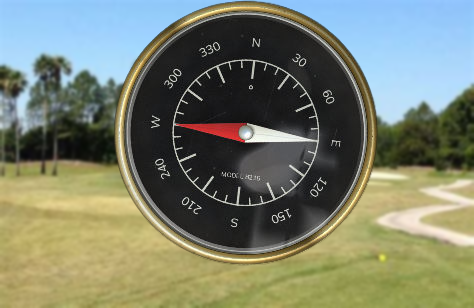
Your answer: 270 °
